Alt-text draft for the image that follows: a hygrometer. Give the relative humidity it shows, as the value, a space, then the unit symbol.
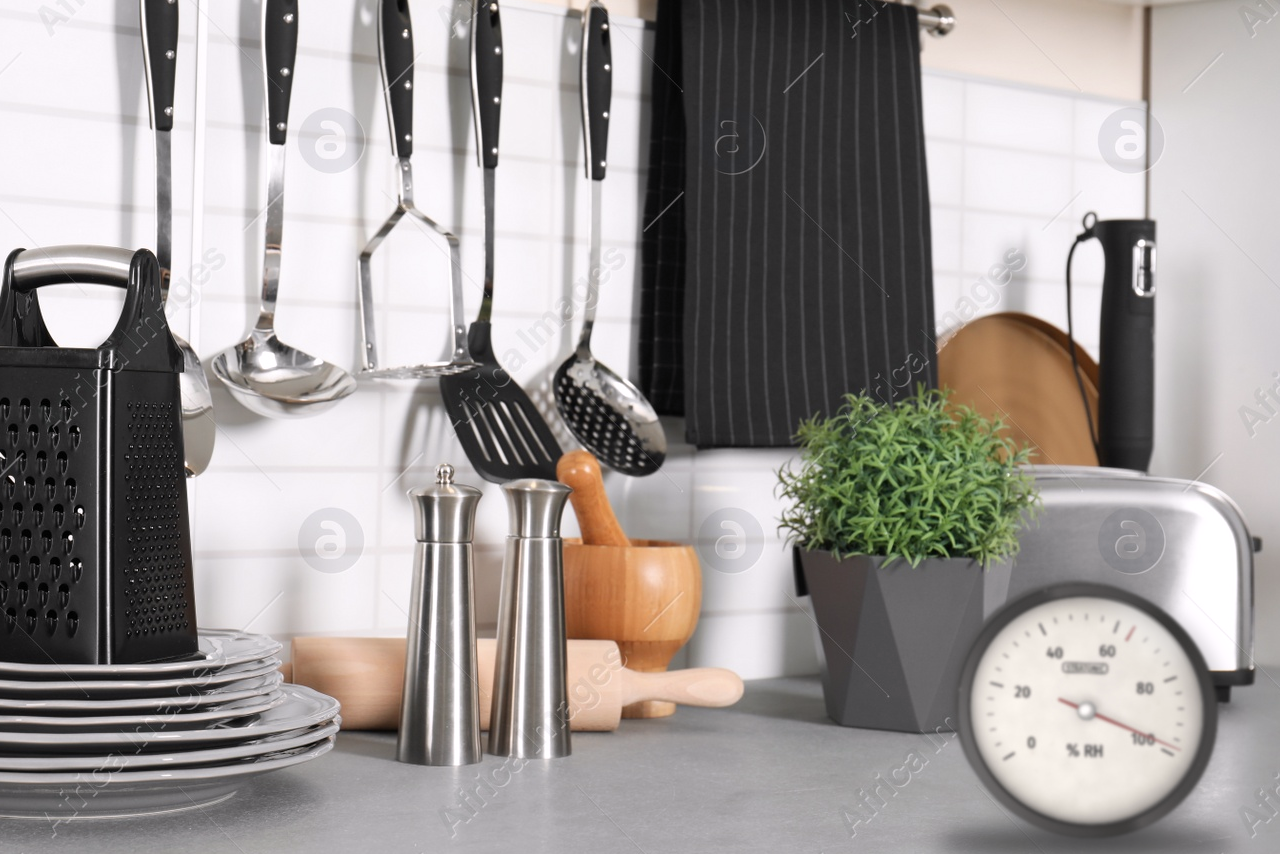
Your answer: 98 %
